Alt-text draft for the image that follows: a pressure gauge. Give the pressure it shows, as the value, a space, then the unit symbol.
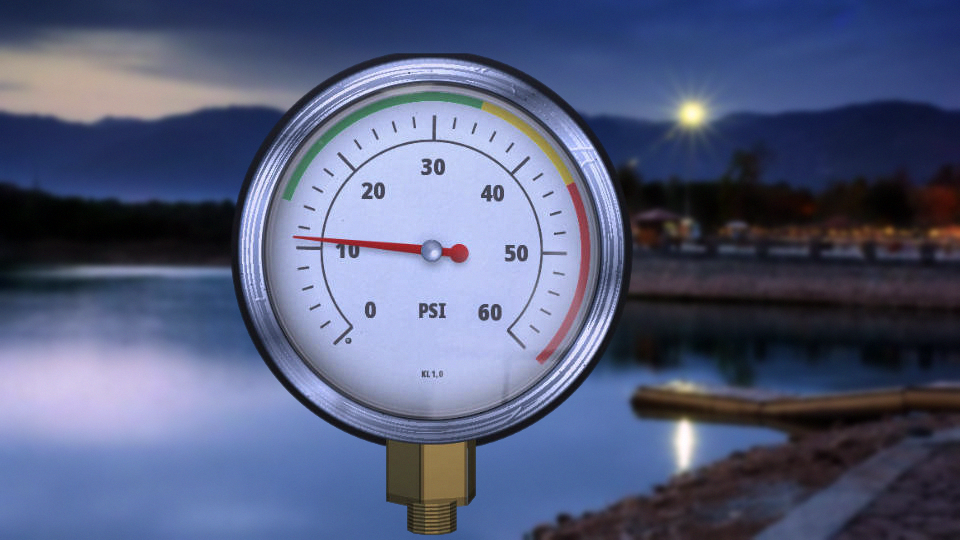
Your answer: 11 psi
